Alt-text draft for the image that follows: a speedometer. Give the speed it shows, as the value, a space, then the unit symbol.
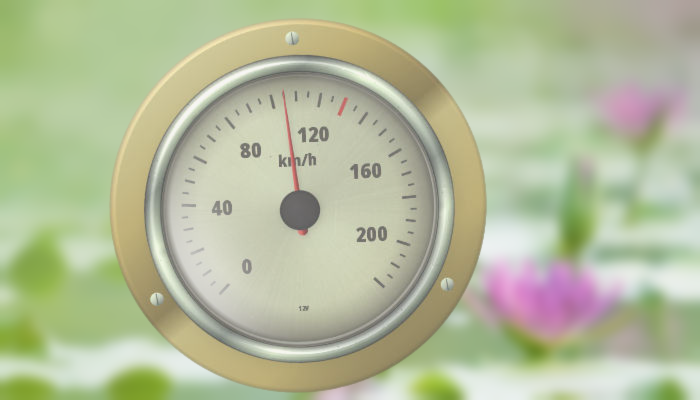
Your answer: 105 km/h
